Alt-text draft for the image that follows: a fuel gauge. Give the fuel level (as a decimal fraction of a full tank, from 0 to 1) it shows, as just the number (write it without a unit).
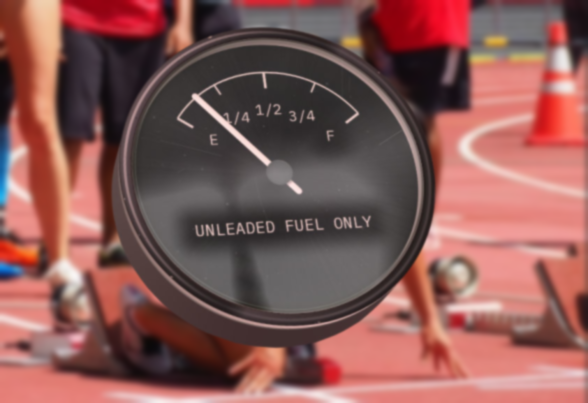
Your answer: 0.125
